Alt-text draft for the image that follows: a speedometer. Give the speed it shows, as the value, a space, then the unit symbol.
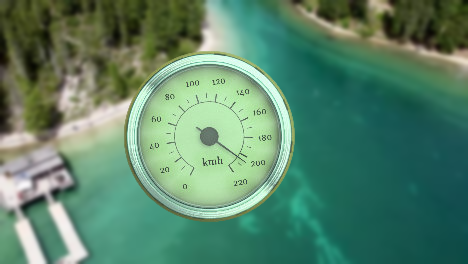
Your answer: 205 km/h
